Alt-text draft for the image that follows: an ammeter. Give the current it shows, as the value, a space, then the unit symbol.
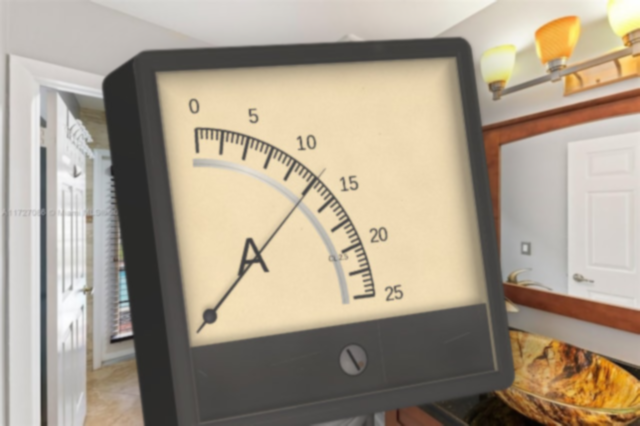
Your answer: 12.5 A
